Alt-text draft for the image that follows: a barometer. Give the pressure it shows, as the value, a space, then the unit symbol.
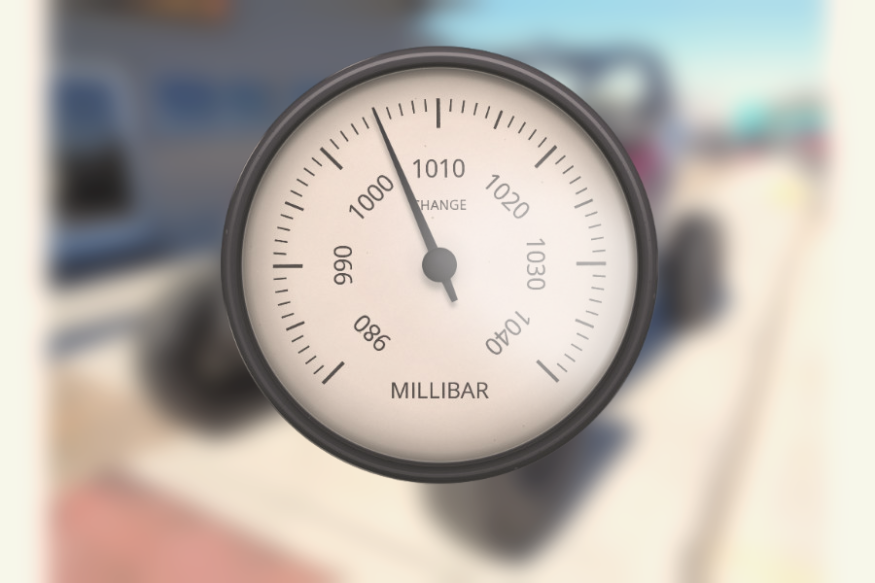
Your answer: 1005 mbar
